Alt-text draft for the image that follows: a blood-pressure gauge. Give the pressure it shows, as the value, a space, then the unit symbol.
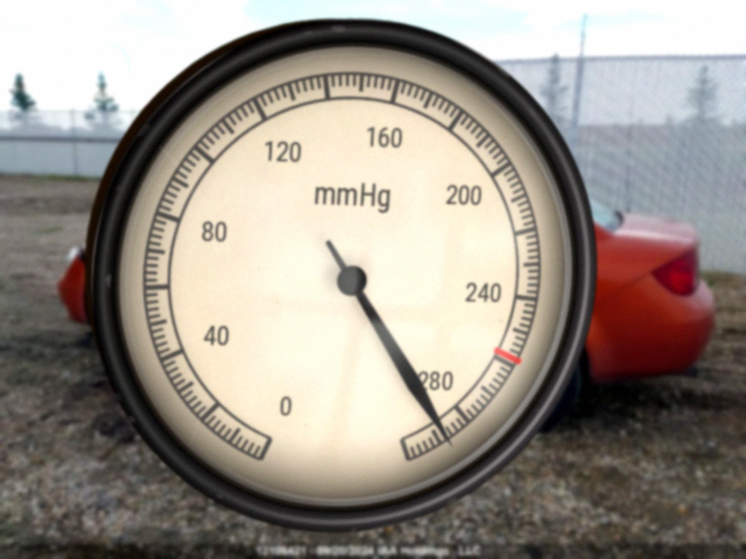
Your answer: 288 mmHg
